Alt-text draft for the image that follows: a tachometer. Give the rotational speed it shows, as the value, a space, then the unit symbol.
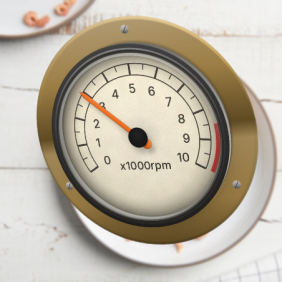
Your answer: 3000 rpm
